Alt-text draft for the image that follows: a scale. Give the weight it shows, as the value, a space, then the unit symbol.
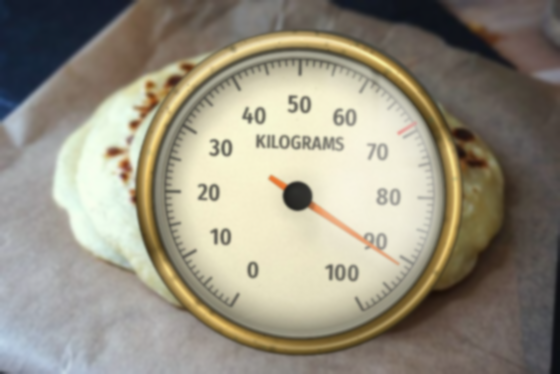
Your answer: 91 kg
